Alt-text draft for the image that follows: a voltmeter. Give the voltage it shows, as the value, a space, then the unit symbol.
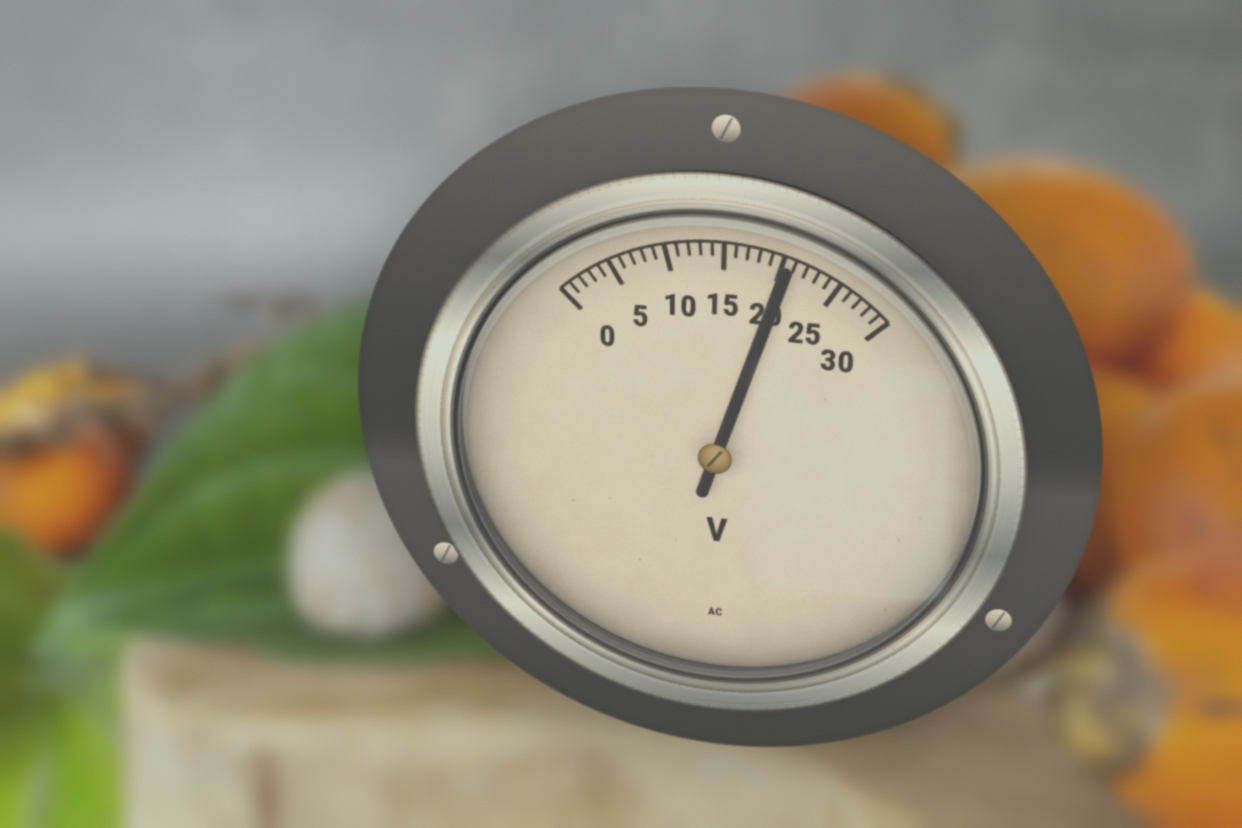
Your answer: 20.5 V
